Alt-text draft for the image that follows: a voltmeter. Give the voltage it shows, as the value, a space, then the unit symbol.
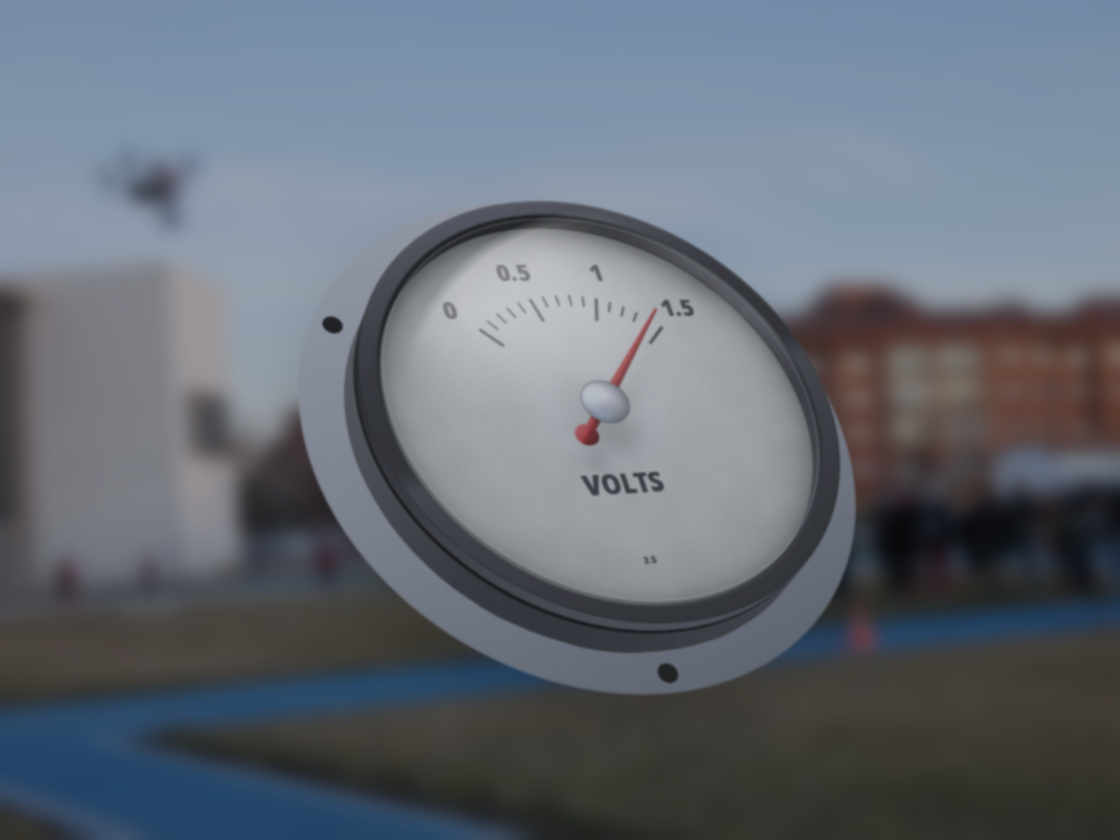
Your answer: 1.4 V
